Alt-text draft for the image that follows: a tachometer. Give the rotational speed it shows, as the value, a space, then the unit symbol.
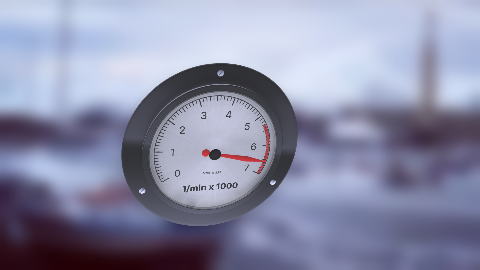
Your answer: 6500 rpm
